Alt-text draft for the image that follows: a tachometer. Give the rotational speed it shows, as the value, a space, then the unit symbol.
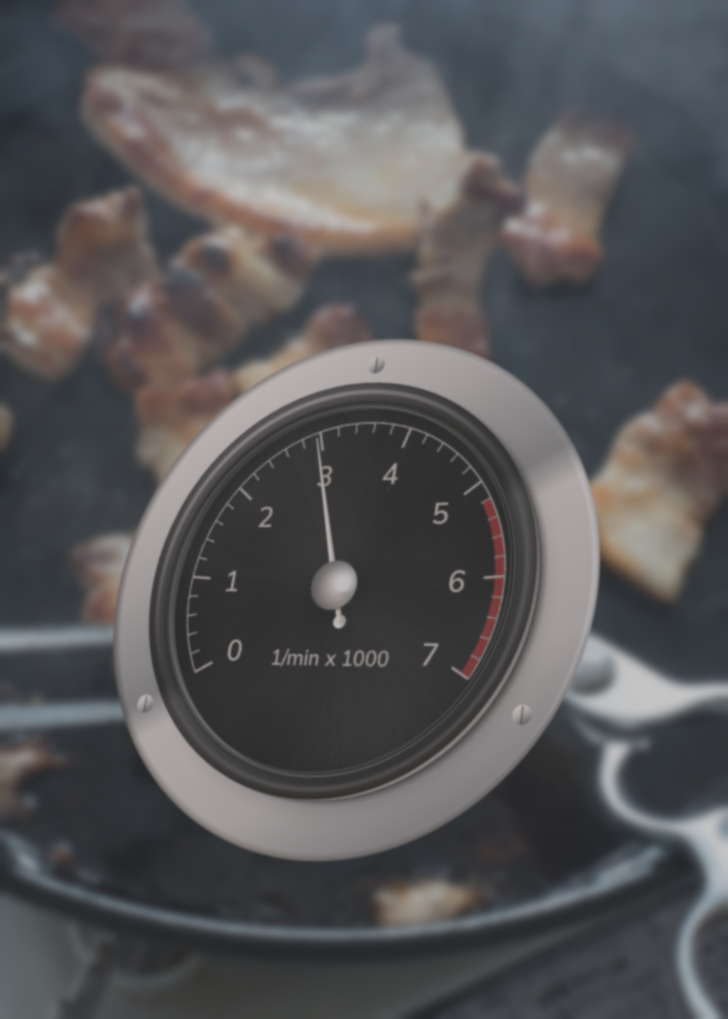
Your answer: 3000 rpm
